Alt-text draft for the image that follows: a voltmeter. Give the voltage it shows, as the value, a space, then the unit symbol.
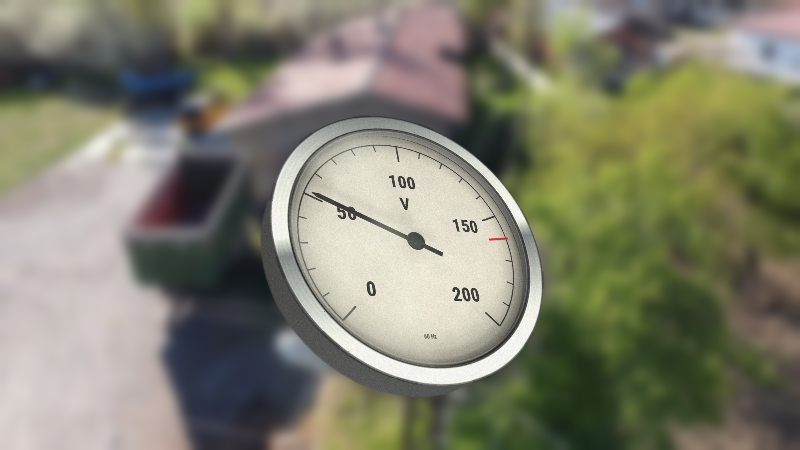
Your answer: 50 V
